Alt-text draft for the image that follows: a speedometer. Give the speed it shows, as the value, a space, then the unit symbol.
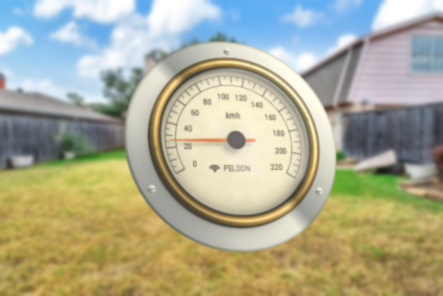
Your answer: 25 km/h
